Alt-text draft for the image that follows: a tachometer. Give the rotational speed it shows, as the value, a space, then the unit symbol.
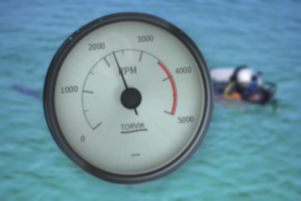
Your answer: 2250 rpm
